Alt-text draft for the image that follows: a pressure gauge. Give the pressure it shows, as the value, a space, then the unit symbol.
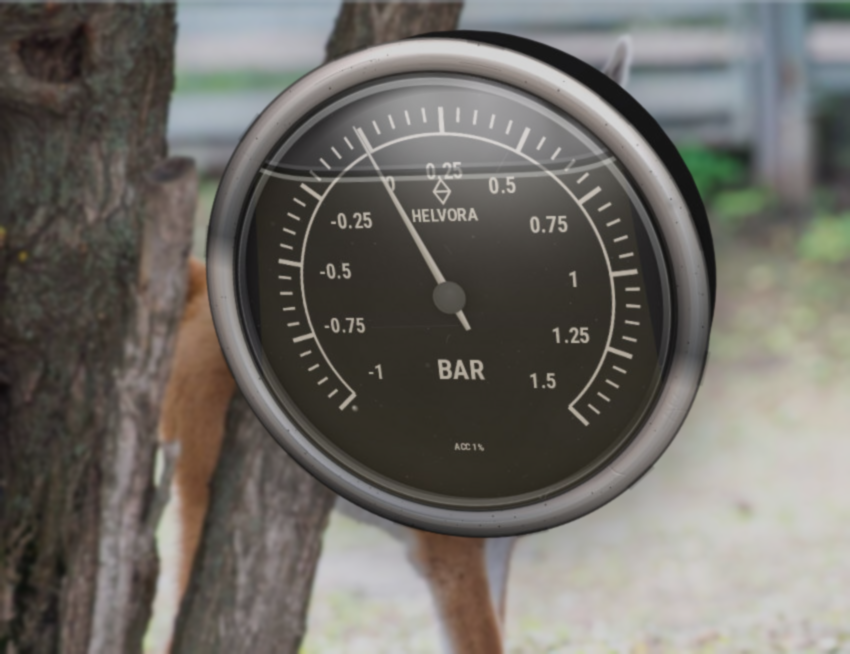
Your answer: 0 bar
